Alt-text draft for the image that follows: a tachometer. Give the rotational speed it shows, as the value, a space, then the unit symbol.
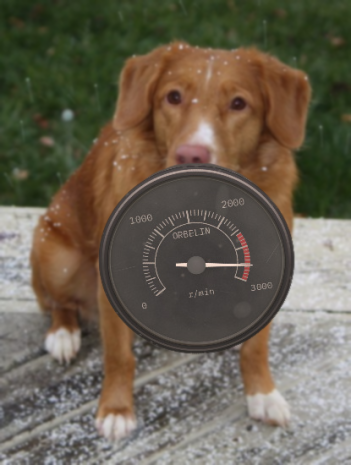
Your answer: 2750 rpm
